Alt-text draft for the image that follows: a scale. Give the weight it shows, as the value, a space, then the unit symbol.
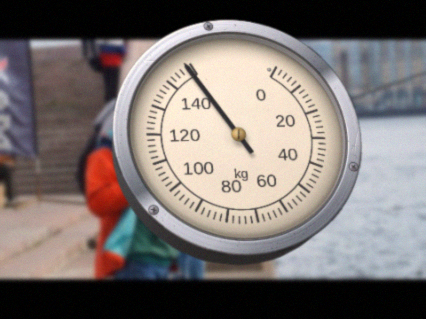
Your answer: 148 kg
